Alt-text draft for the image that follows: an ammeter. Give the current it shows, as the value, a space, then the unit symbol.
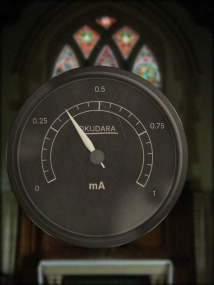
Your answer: 0.35 mA
